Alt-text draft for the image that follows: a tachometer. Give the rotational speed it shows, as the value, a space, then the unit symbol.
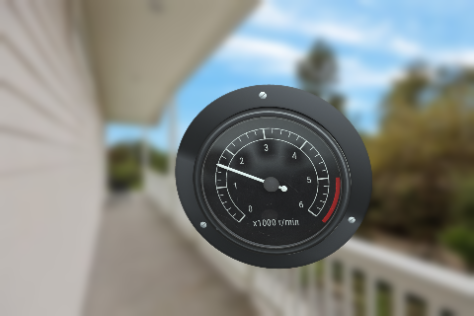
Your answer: 1600 rpm
